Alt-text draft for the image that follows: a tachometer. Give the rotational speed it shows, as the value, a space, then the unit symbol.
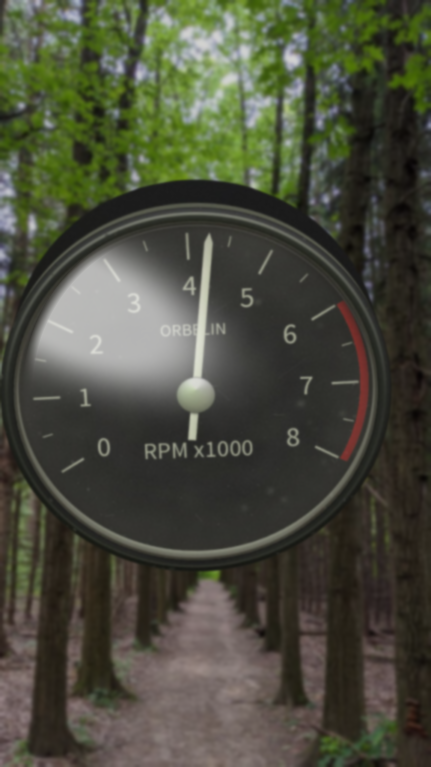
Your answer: 4250 rpm
